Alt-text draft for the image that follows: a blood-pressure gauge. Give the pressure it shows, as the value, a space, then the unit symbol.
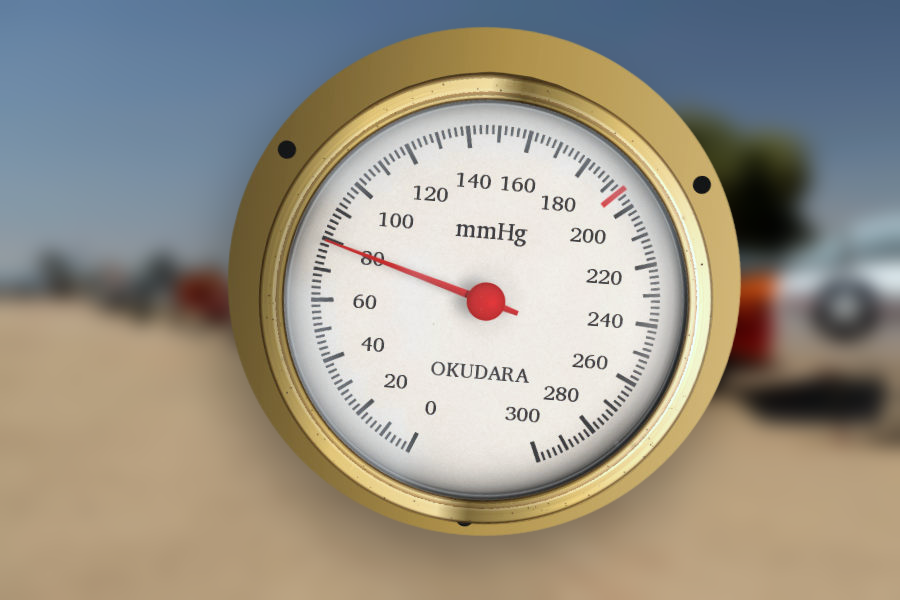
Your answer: 80 mmHg
